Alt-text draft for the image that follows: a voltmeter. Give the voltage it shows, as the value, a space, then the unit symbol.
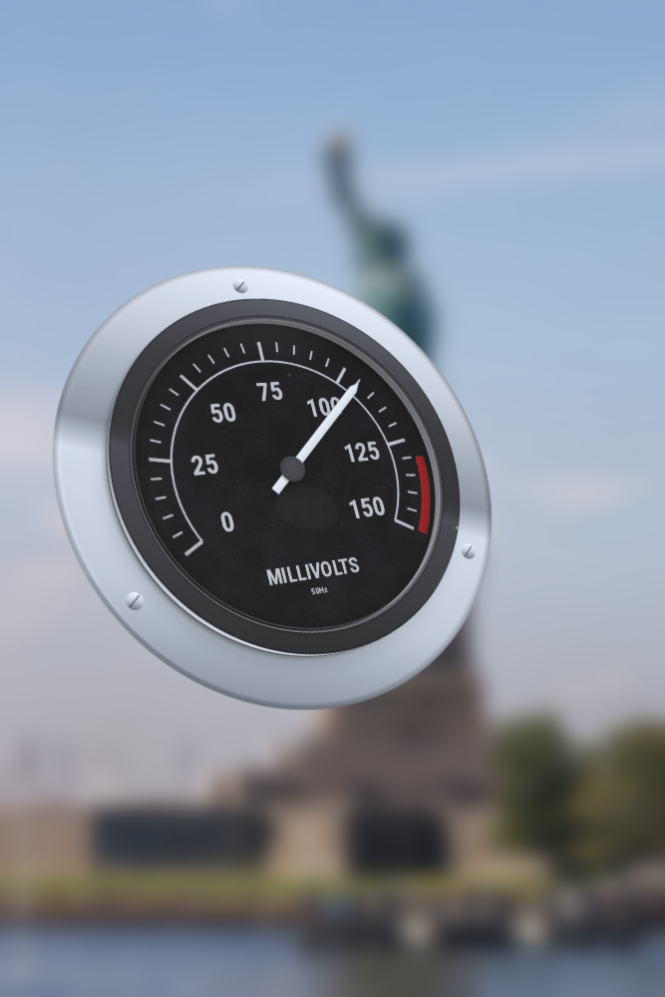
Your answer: 105 mV
